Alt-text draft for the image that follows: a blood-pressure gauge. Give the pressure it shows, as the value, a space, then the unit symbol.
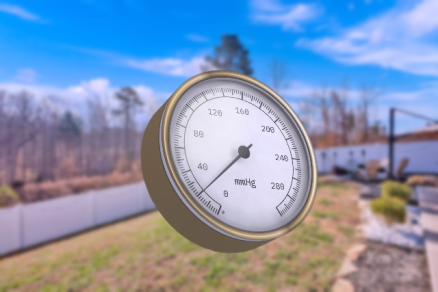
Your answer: 20 mmHg
